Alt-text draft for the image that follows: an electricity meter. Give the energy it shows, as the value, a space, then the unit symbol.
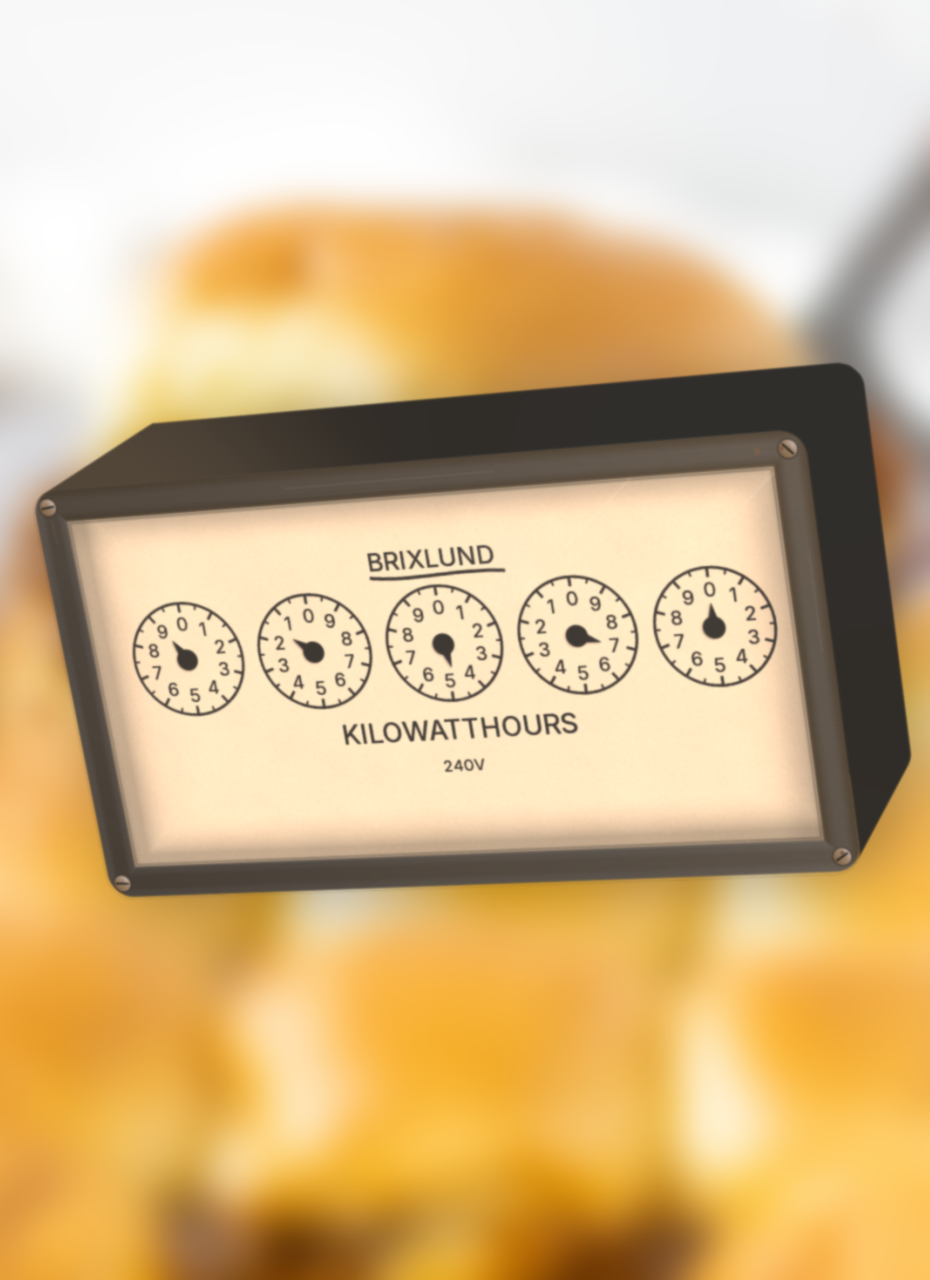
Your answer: 91470 kWh
